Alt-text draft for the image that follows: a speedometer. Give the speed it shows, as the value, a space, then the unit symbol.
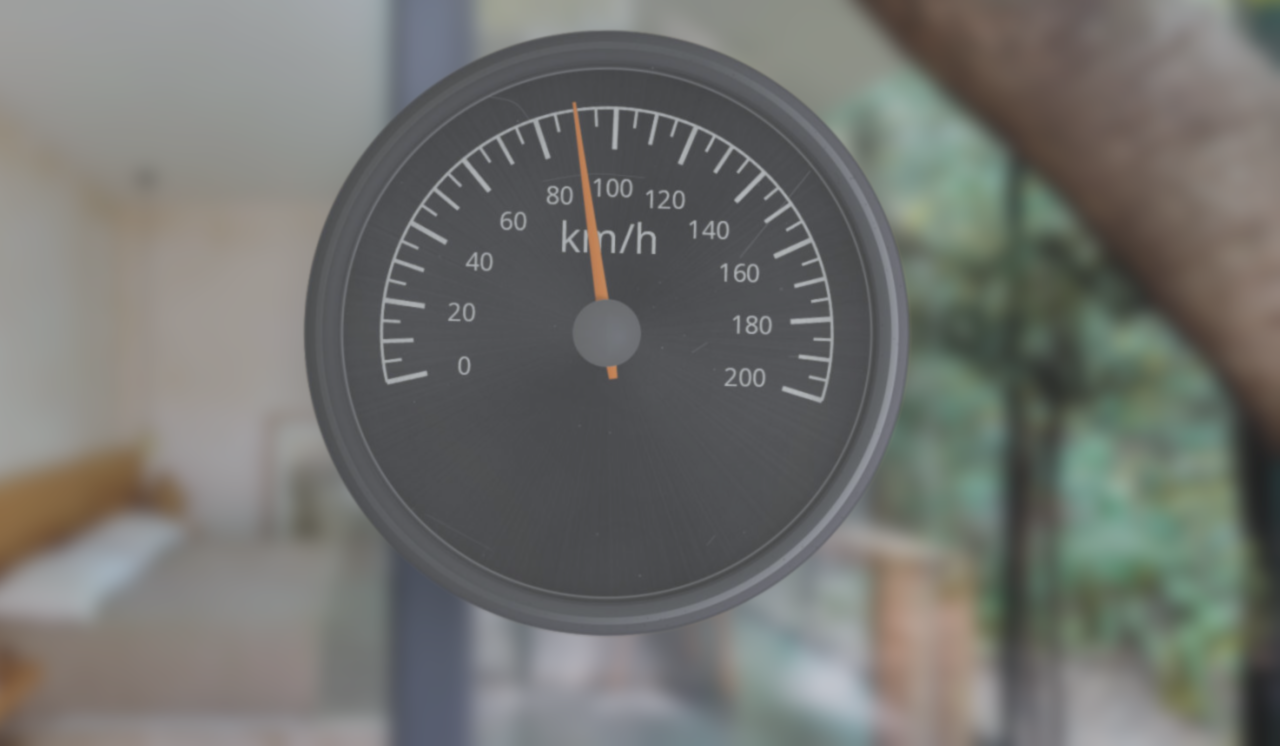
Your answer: 90 km/h
